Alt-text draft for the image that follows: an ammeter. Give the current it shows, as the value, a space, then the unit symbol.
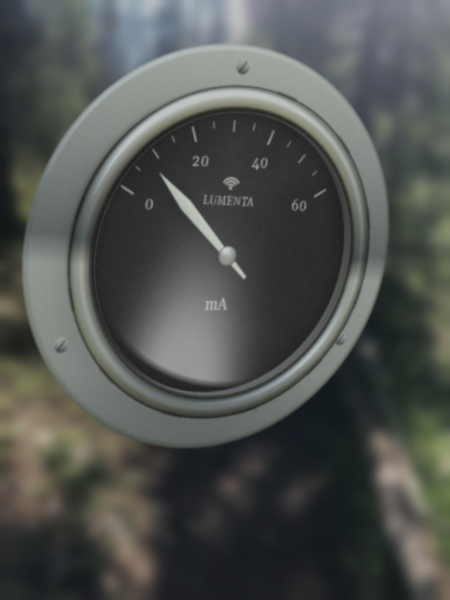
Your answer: 7.5 mA
